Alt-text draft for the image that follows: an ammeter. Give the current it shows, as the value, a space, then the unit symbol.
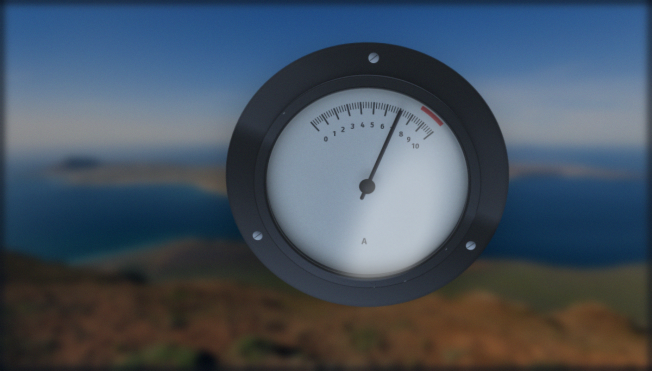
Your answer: 7 A
